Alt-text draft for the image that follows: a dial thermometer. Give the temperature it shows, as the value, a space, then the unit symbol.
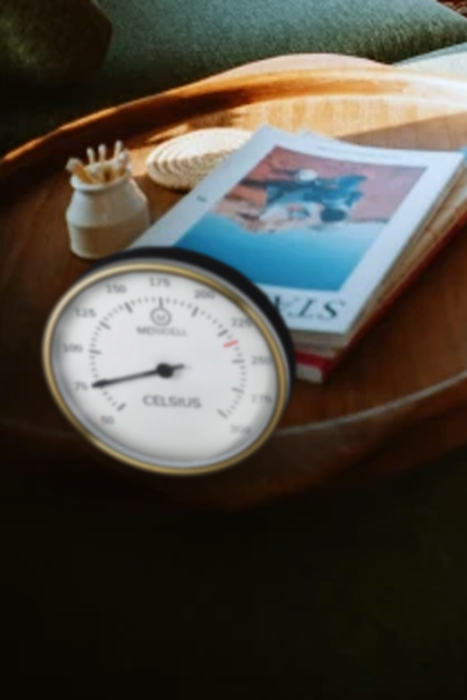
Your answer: 75 °C
